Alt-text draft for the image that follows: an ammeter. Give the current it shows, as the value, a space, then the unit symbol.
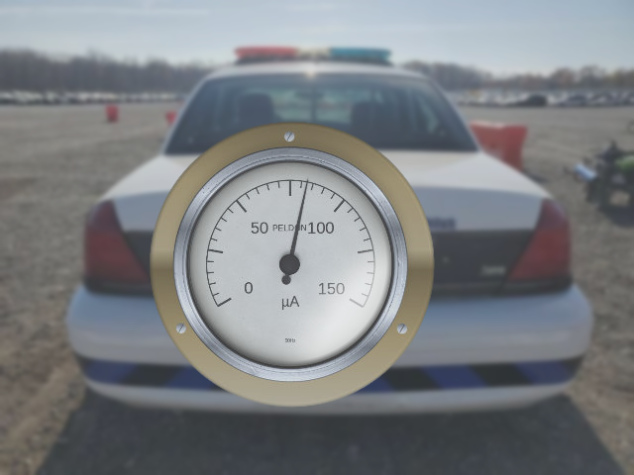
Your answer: 82.5 µA
